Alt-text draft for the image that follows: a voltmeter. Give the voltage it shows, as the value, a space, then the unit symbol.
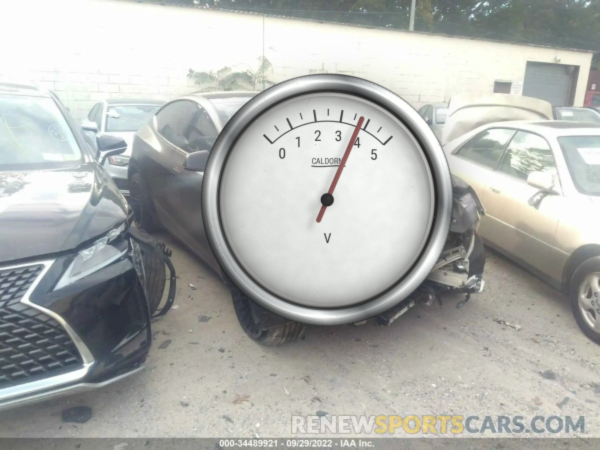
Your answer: 3.75 V
